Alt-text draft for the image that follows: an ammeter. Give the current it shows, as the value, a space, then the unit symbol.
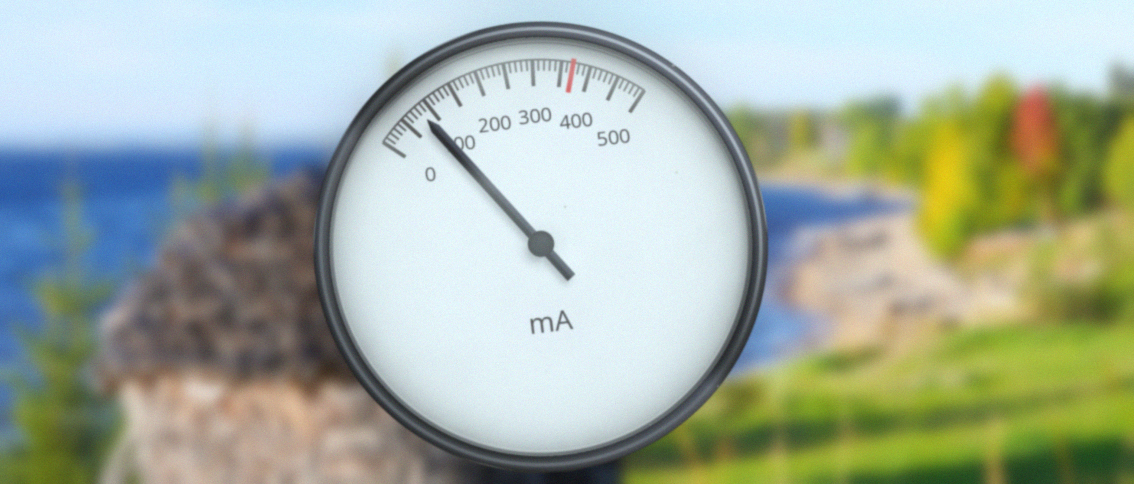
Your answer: 80 mA
